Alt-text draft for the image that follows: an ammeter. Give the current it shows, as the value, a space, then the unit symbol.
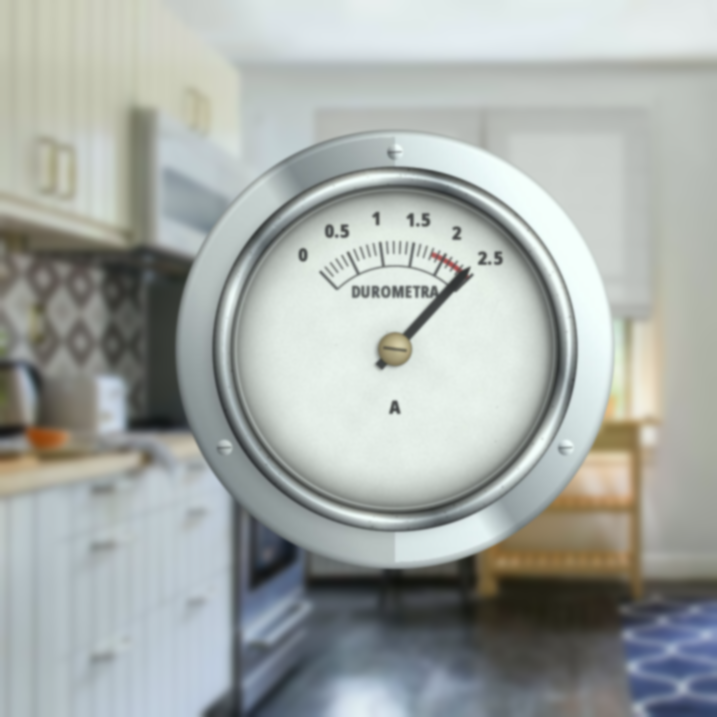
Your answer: 2.4 A
